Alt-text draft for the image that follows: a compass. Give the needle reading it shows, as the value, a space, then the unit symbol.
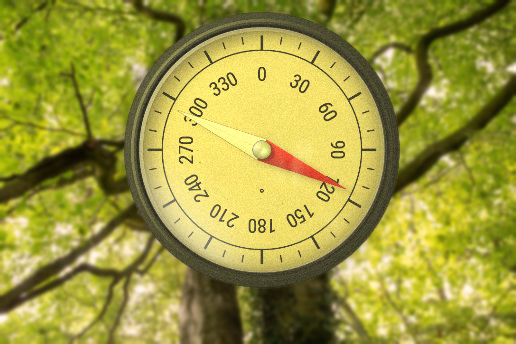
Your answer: 115 °
